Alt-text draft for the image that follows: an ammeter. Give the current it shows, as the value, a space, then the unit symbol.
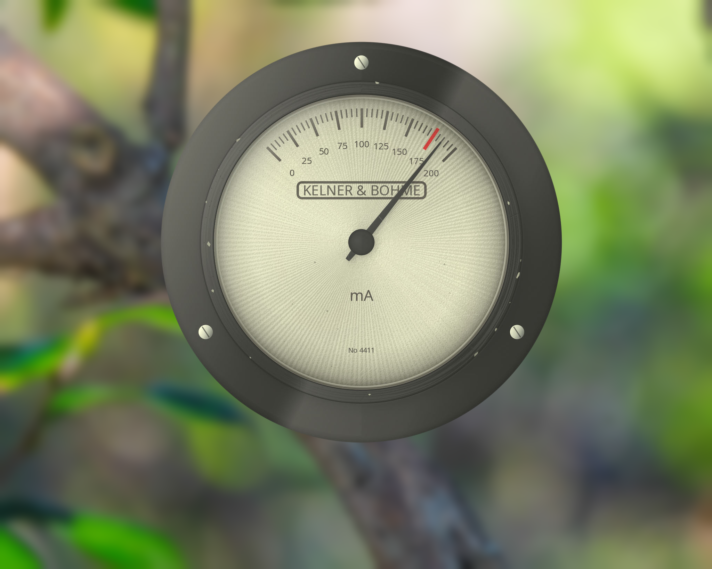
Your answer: 185 mA
